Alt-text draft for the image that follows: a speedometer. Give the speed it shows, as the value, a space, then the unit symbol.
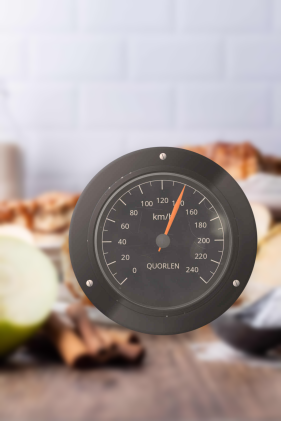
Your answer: 140 km/h
